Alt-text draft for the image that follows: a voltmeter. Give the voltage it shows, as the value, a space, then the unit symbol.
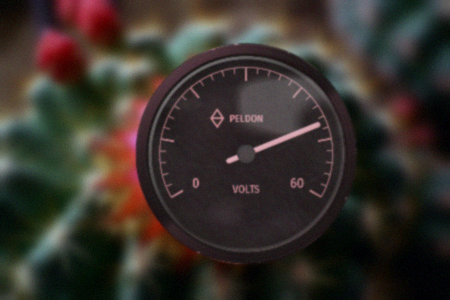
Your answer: 47 V
